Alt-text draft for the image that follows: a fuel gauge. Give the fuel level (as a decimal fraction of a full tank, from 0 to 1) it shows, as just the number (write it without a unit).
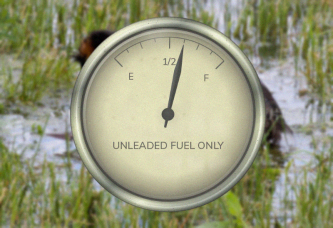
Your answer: 0.625
